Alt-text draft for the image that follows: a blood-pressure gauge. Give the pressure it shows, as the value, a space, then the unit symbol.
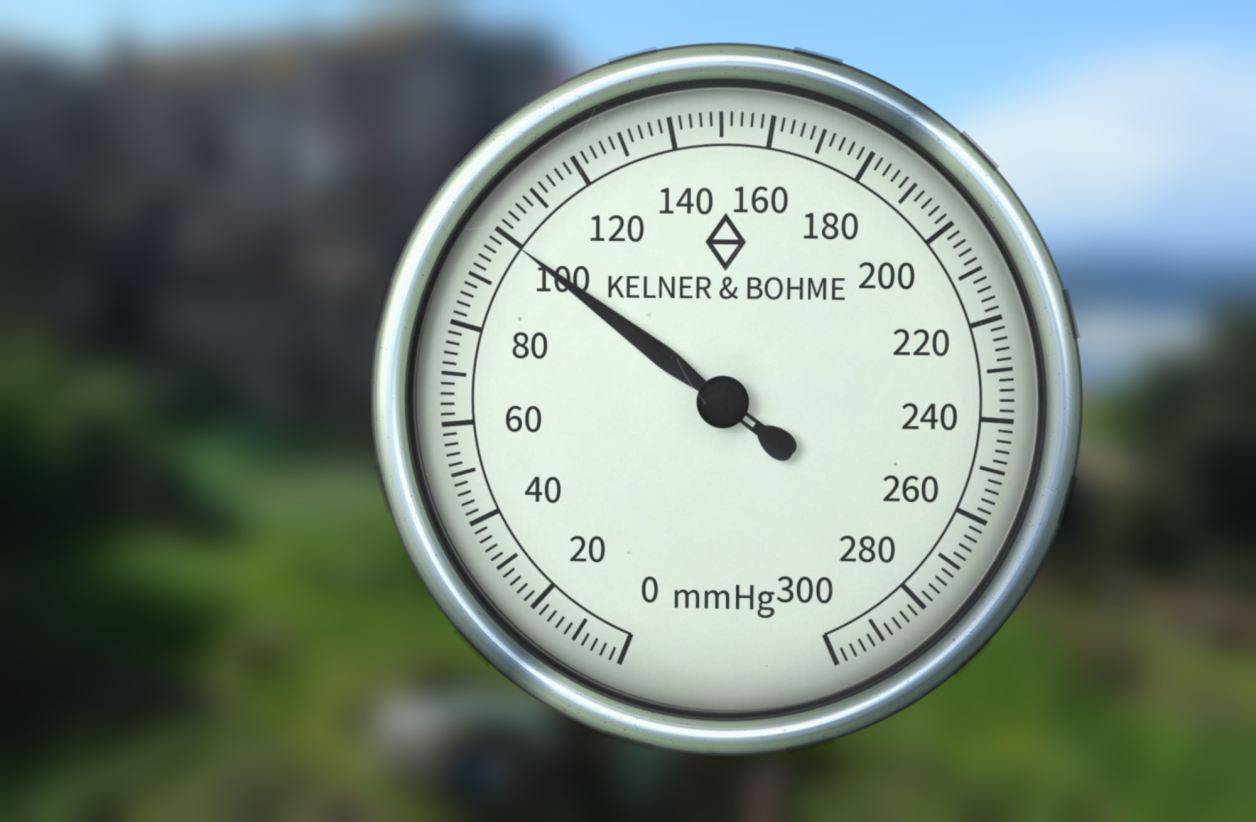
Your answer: 100 mmHg
